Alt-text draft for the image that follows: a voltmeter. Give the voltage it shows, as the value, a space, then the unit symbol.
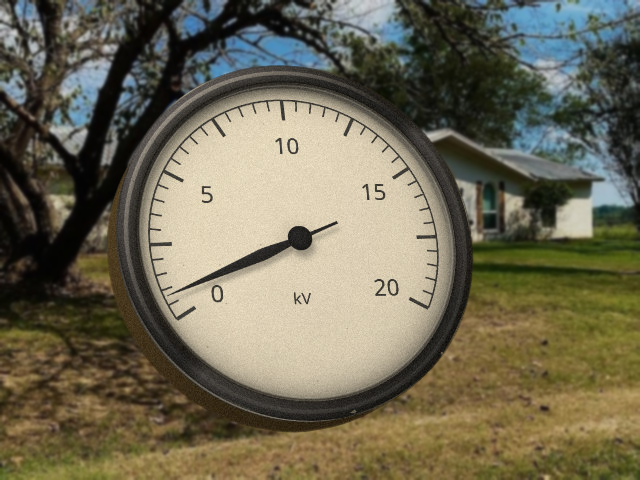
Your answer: 0.75 kV
